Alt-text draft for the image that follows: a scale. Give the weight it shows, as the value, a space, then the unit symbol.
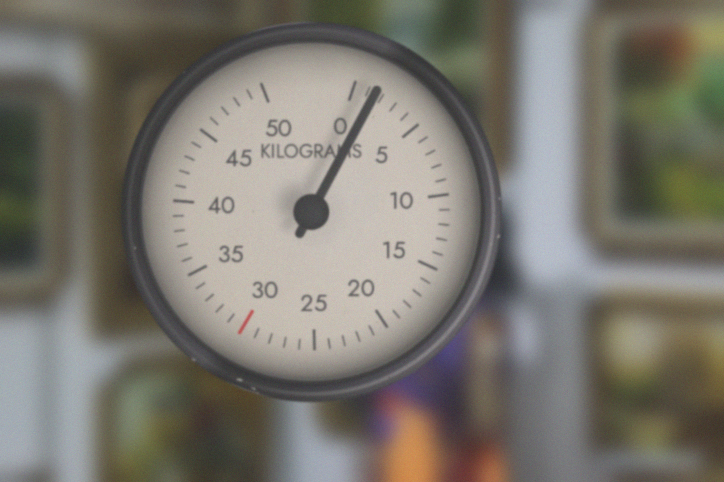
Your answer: 1.5 kg
